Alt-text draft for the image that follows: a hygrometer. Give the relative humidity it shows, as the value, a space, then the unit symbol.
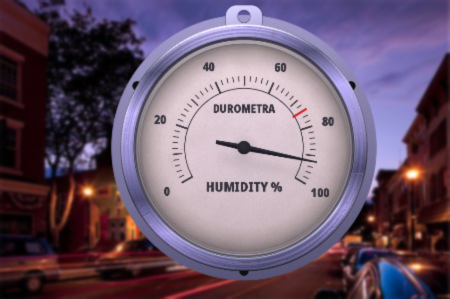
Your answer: 92 %
